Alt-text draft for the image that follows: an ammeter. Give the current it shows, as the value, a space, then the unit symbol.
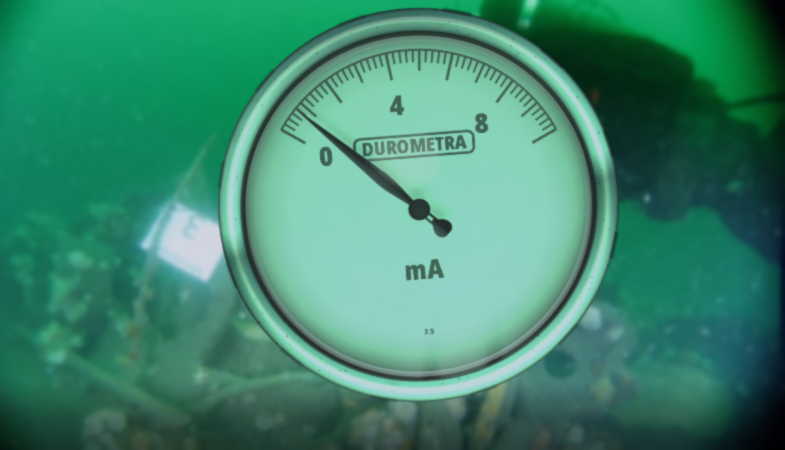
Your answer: 0.8 mA
